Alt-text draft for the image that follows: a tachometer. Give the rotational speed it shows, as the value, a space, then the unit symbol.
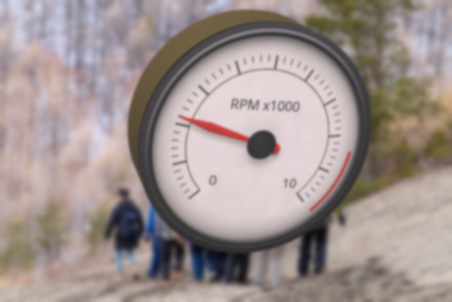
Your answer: 2200 rpm
